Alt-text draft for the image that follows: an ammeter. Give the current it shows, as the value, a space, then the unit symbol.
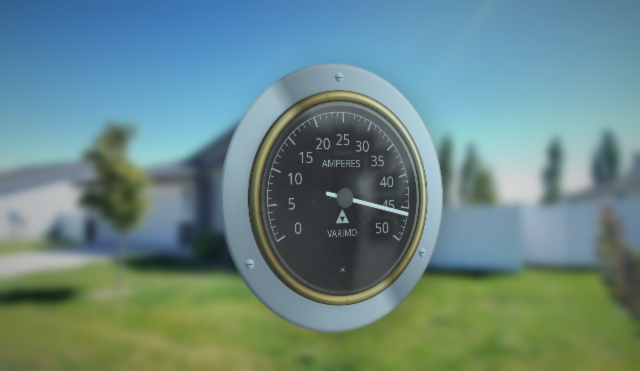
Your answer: 46 A
